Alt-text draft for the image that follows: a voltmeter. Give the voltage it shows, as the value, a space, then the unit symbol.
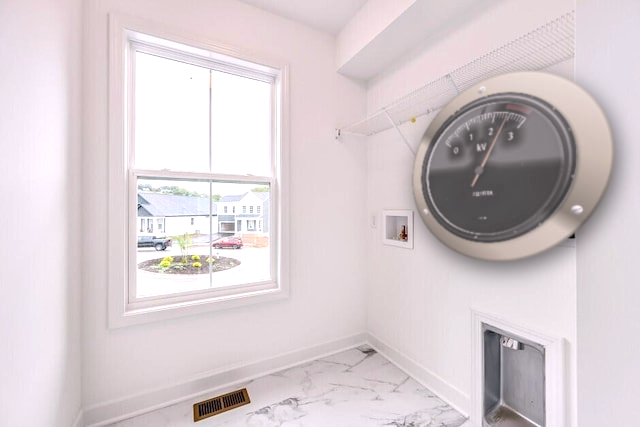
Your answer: 2.5 kV
